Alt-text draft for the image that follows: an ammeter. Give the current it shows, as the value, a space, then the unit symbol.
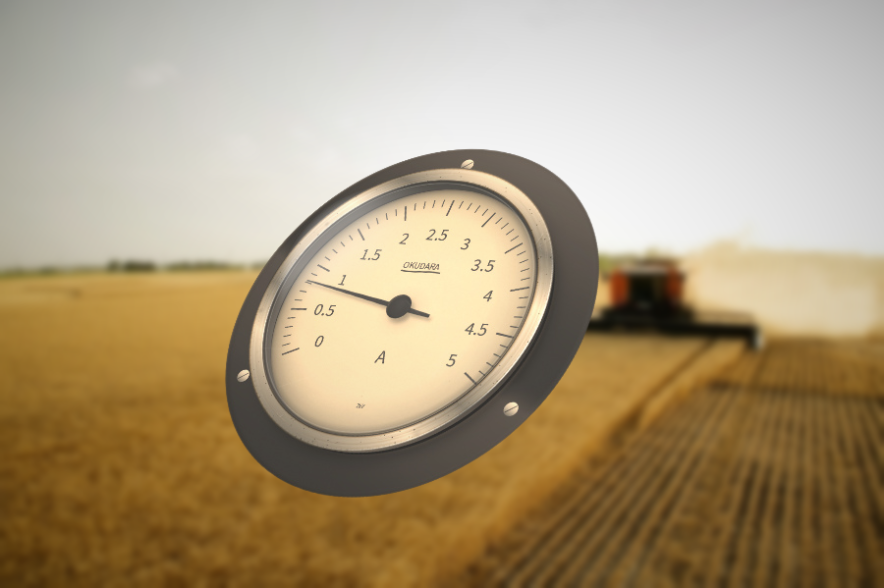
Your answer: 0.8 A
